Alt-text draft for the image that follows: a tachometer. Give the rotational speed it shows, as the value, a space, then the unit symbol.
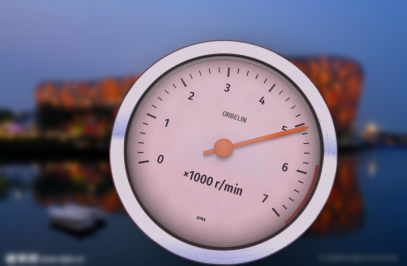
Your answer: 5100 rpm
